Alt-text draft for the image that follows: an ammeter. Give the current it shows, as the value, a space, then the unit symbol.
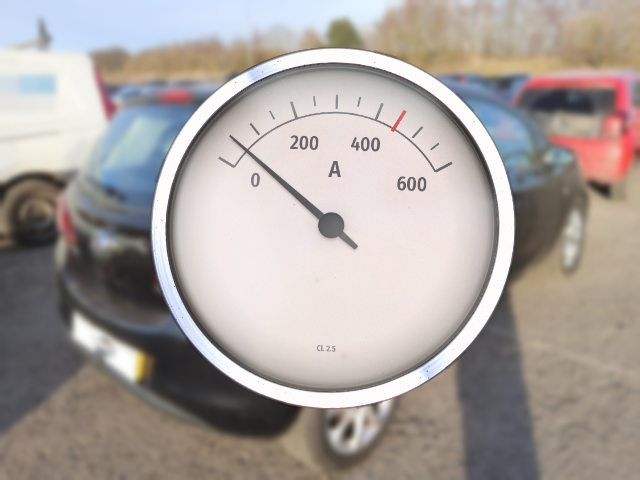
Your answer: 50 A
